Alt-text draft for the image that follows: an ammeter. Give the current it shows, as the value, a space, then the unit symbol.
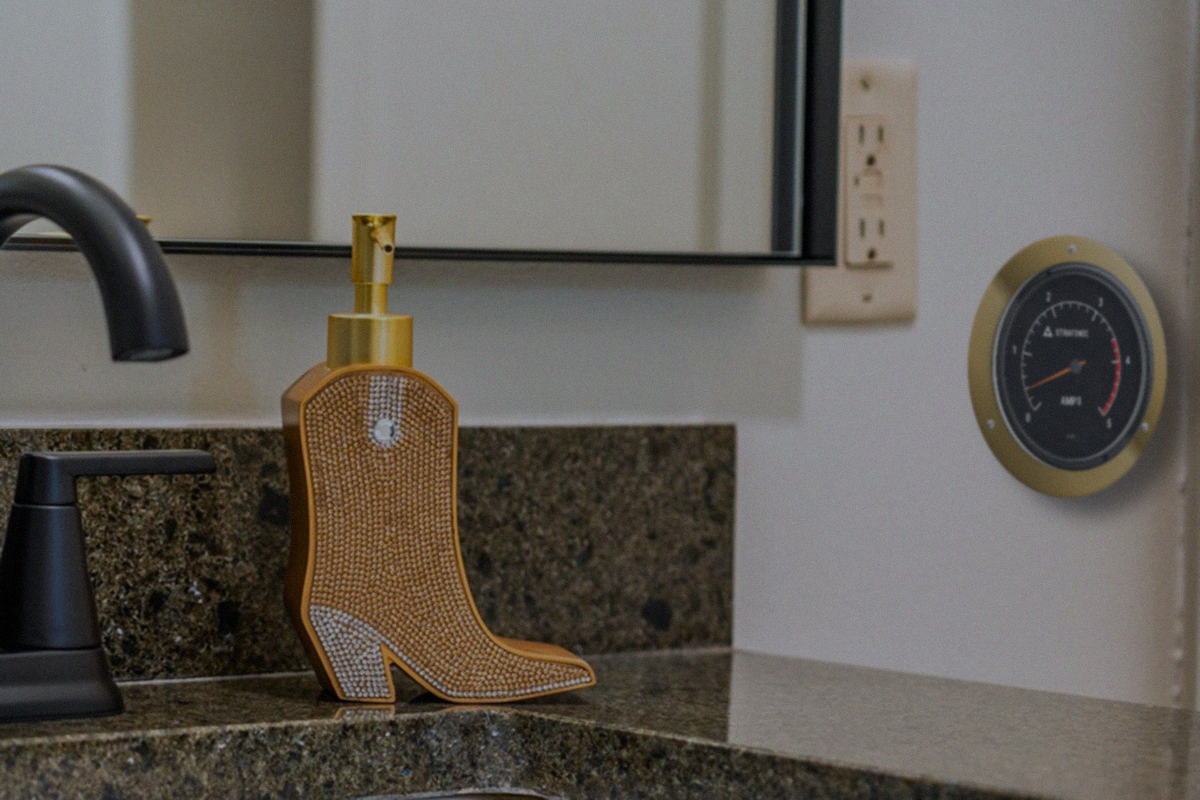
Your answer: 0.4 A
